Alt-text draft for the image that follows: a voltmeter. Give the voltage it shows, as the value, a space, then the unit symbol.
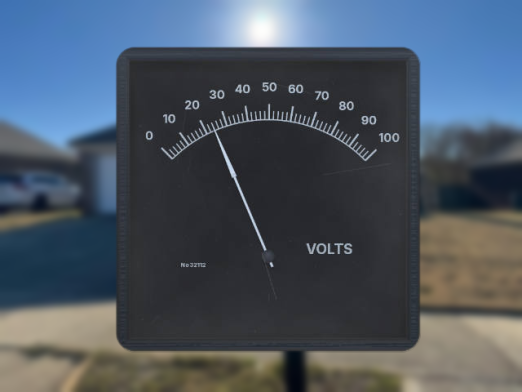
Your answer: 24 V
